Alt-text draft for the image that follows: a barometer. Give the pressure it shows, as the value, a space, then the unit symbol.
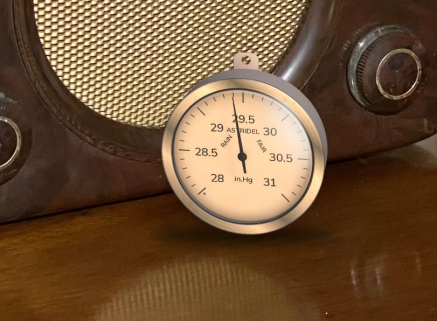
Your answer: 29.4 inHg
